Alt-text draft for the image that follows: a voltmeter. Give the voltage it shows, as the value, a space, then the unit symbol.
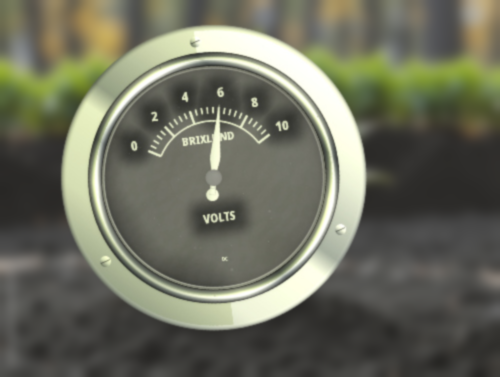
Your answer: 6 V
